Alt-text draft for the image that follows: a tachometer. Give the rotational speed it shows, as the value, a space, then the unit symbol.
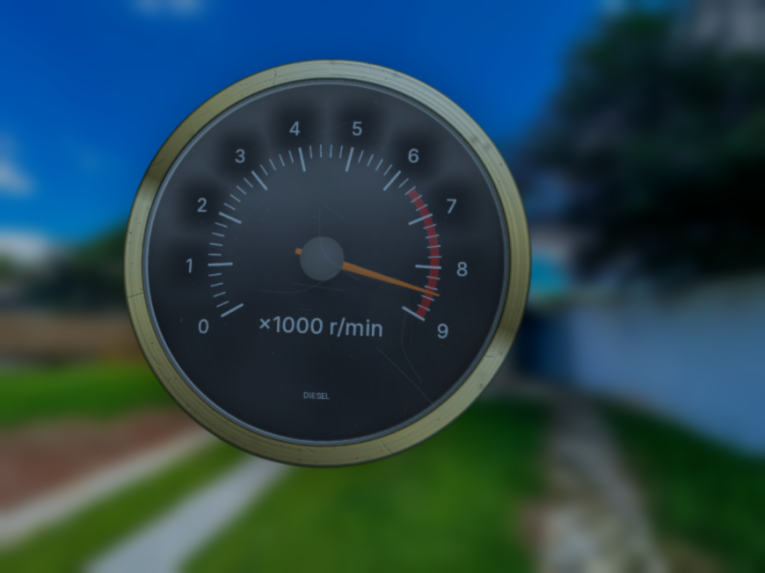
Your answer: 8500 rpm
